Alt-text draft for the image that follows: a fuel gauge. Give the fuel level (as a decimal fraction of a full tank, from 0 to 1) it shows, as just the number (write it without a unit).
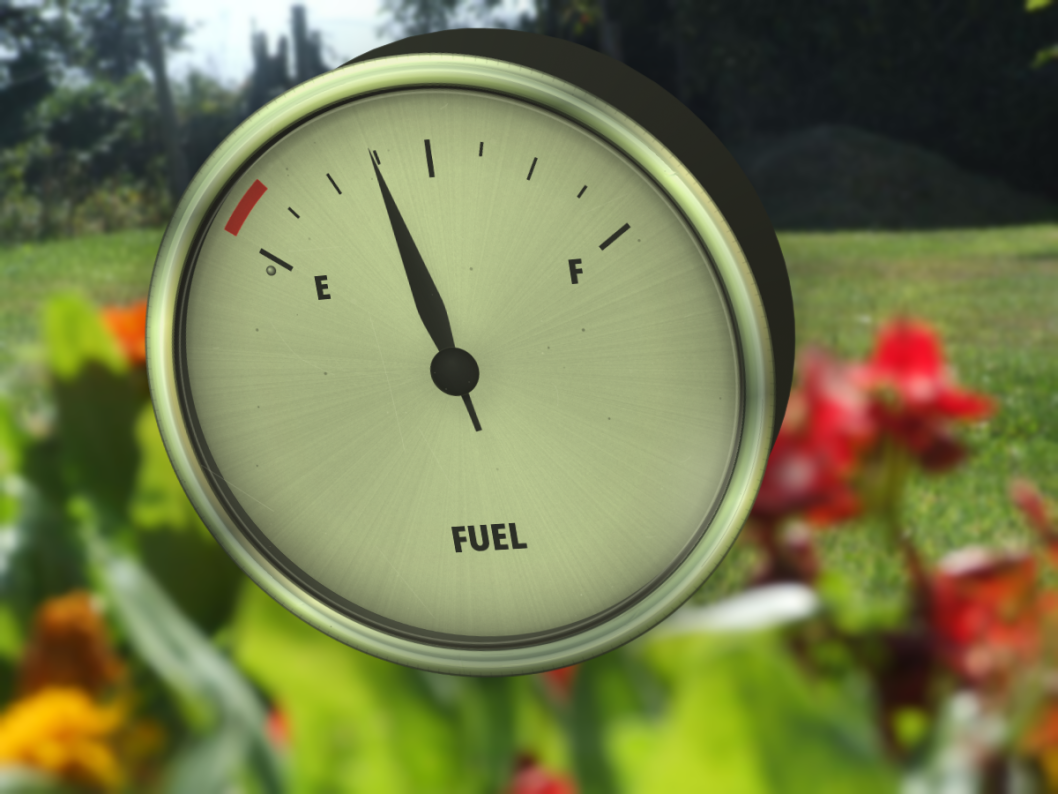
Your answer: 0.375
